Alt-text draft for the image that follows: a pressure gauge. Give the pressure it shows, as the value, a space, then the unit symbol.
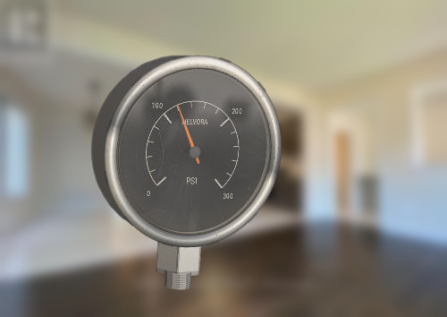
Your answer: 120 psi
